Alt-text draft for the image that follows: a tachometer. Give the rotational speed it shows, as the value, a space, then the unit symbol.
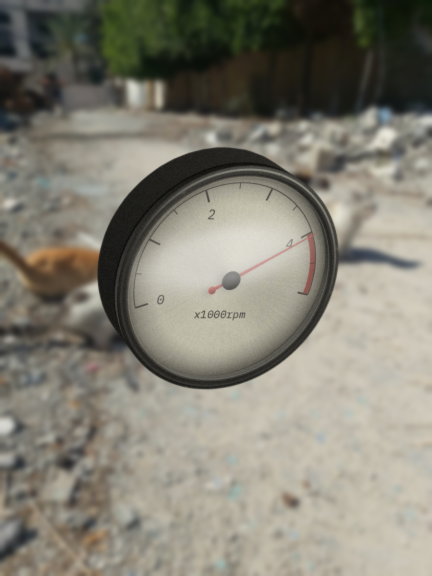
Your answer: 4000 rpm
